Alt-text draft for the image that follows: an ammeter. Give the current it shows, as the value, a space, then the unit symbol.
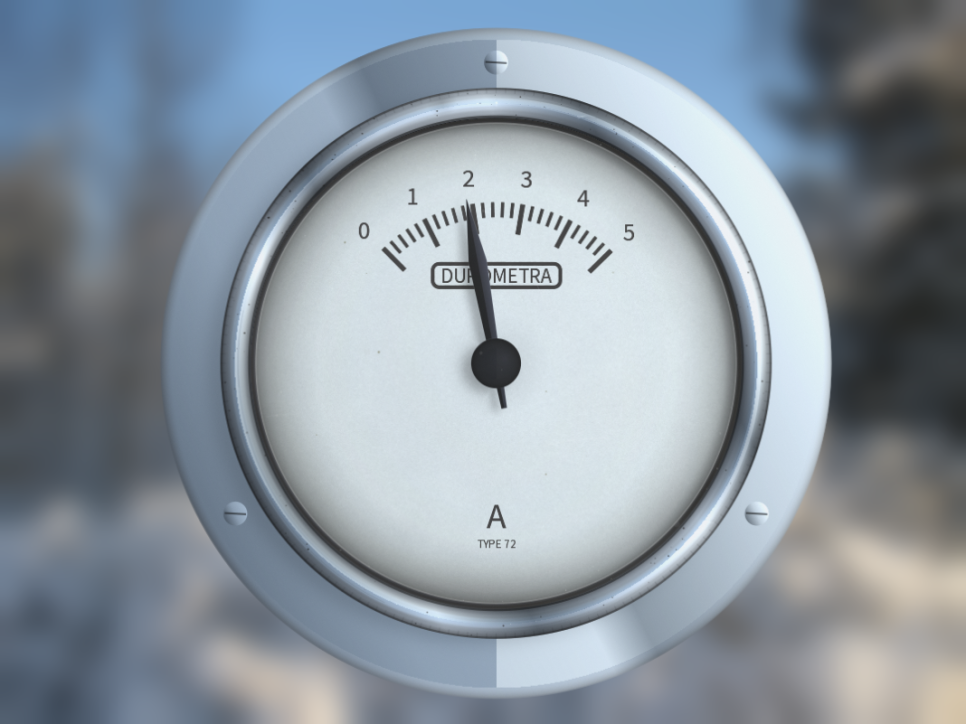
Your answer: 1.9 A
